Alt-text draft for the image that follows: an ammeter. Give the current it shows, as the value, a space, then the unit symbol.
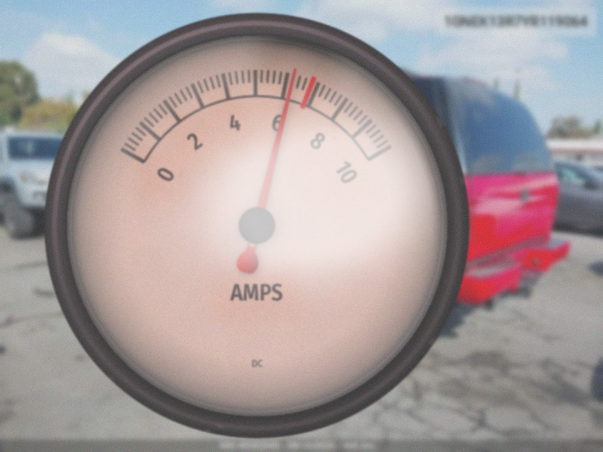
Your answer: 6.2 A
